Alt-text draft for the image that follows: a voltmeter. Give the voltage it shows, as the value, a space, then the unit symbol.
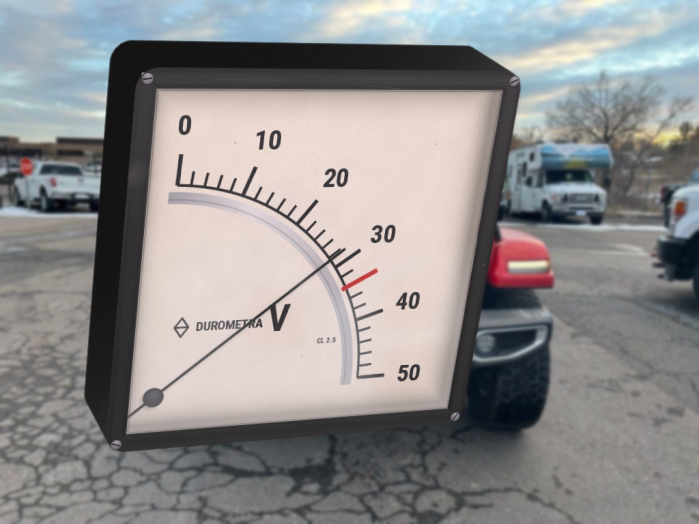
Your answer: 28 V
